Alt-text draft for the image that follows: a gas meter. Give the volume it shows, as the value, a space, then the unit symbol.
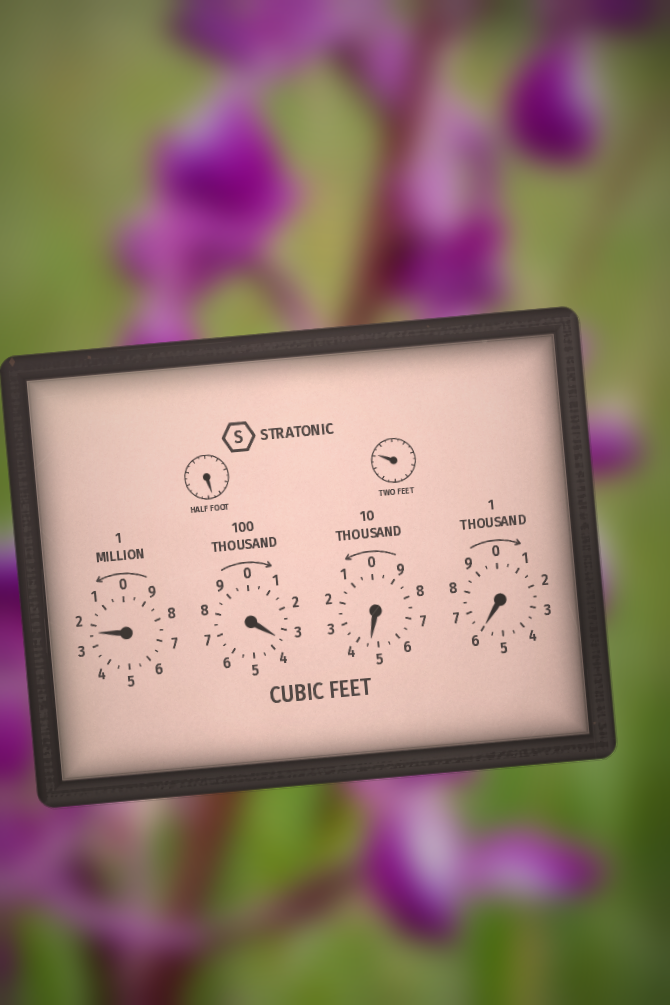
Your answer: 234600 ft³
